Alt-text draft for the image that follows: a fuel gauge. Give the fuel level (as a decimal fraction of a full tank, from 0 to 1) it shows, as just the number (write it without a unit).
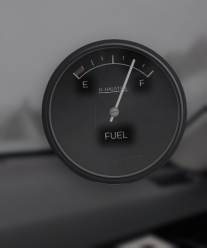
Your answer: 0.75
